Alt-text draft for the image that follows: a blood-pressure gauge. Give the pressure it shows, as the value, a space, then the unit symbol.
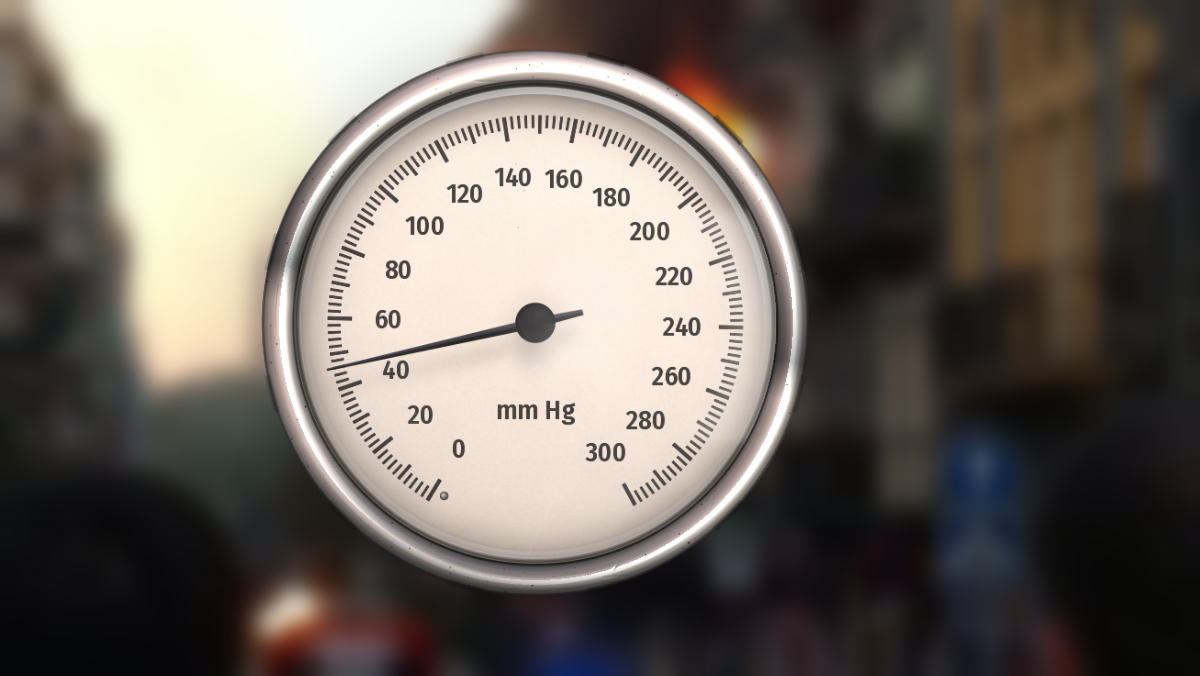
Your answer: 46 mmHg
